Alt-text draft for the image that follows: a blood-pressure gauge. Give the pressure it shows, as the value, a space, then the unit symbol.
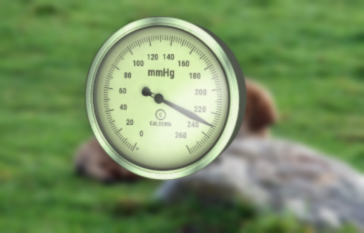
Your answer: 230 mmHg
